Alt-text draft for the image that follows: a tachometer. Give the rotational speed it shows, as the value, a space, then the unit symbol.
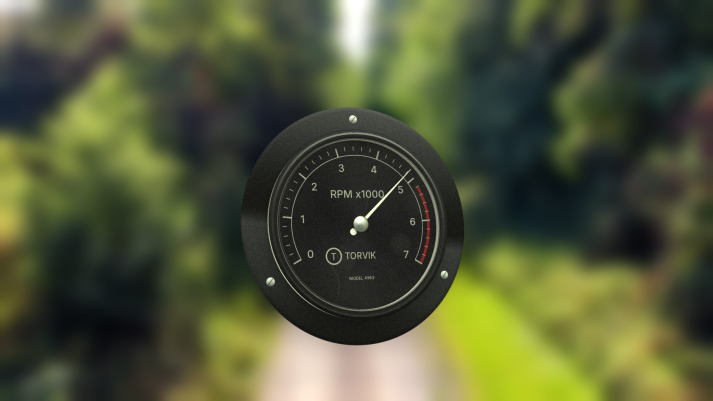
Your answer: 4800 rpm
